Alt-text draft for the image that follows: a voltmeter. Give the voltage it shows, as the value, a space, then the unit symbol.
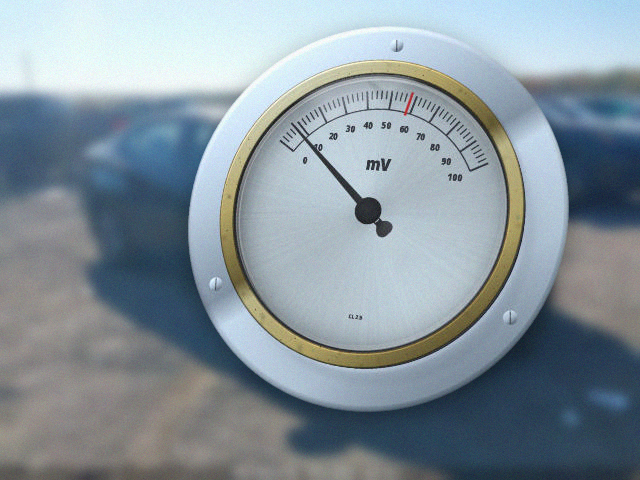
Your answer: 8 mV
